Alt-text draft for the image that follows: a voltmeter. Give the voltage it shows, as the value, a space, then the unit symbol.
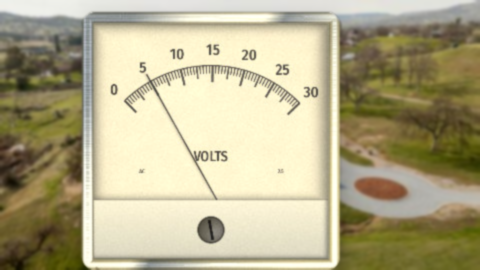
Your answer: 5 V
